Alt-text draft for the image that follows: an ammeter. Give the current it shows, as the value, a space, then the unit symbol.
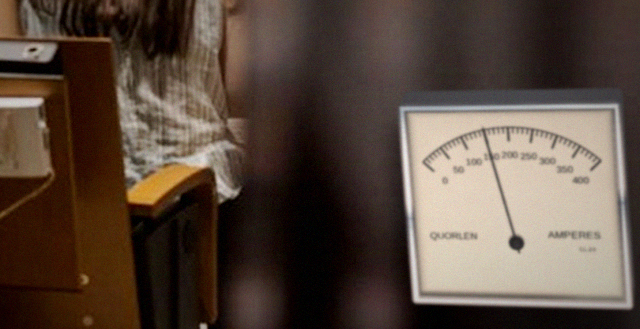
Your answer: 150 A
